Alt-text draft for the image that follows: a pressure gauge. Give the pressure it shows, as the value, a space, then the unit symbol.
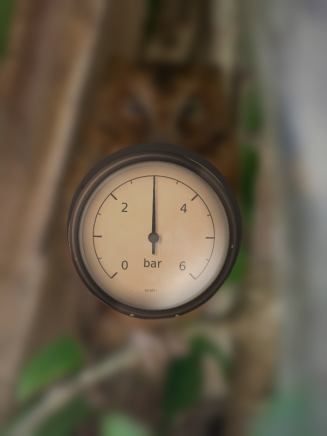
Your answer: 3 bar
